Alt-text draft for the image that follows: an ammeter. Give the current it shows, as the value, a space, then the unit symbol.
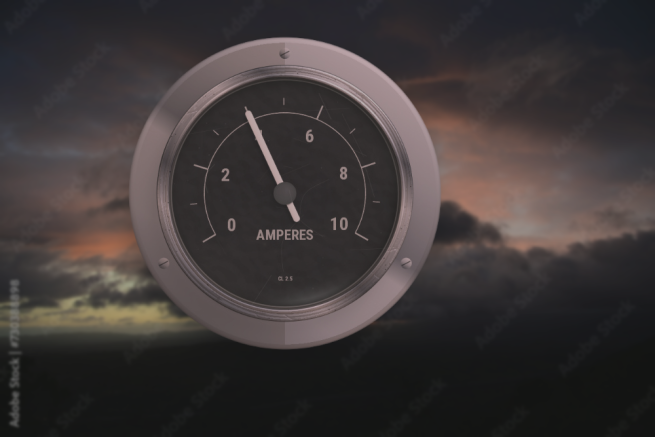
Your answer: 4 A
